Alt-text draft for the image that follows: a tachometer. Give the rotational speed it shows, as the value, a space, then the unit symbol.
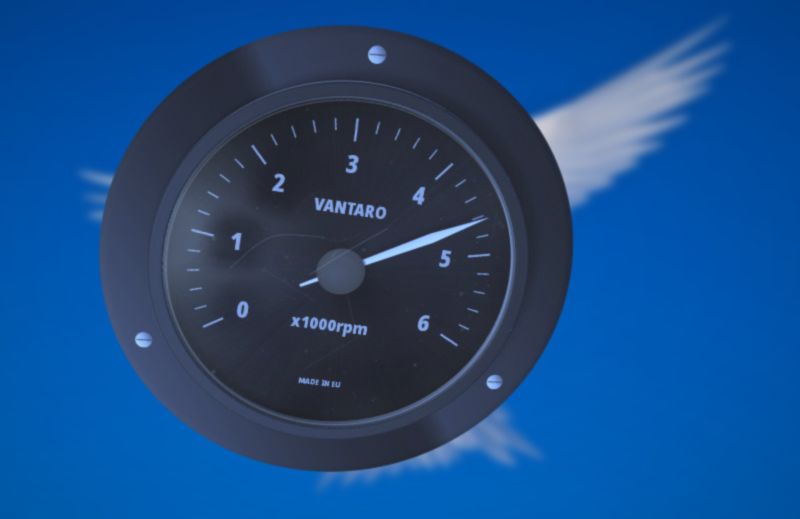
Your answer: 4600 rpm
